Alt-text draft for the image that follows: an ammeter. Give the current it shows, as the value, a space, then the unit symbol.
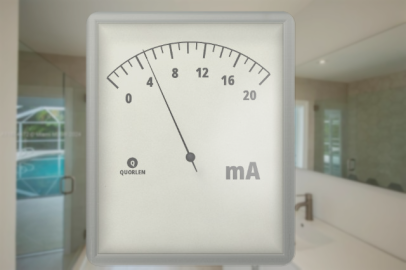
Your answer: 5 mA
